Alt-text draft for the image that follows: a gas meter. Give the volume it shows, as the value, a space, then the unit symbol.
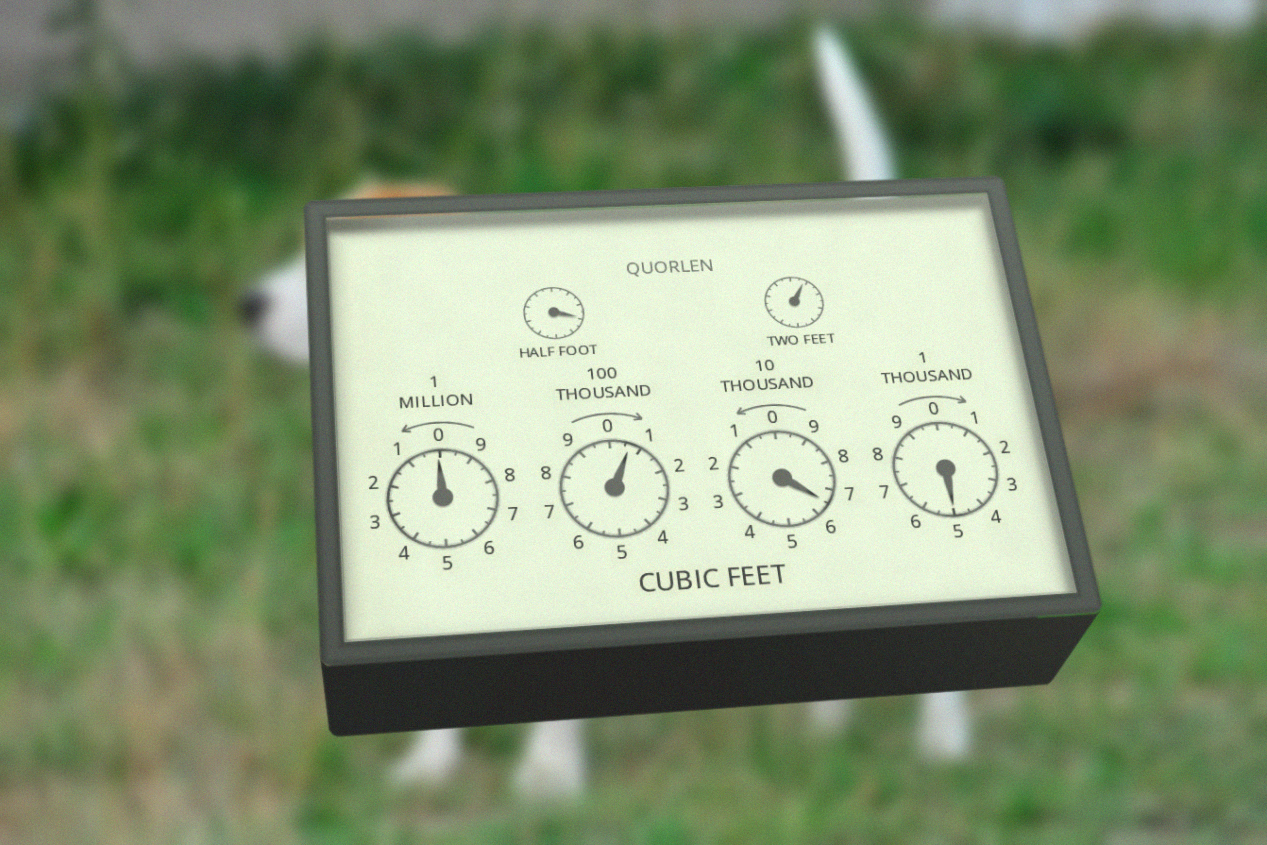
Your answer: 6500 ft³
